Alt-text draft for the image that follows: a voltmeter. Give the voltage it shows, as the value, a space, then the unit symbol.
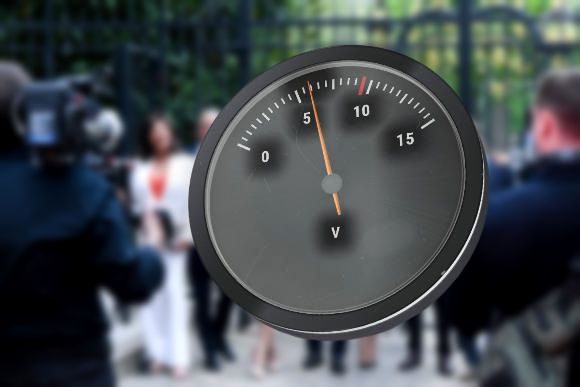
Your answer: 6 V
